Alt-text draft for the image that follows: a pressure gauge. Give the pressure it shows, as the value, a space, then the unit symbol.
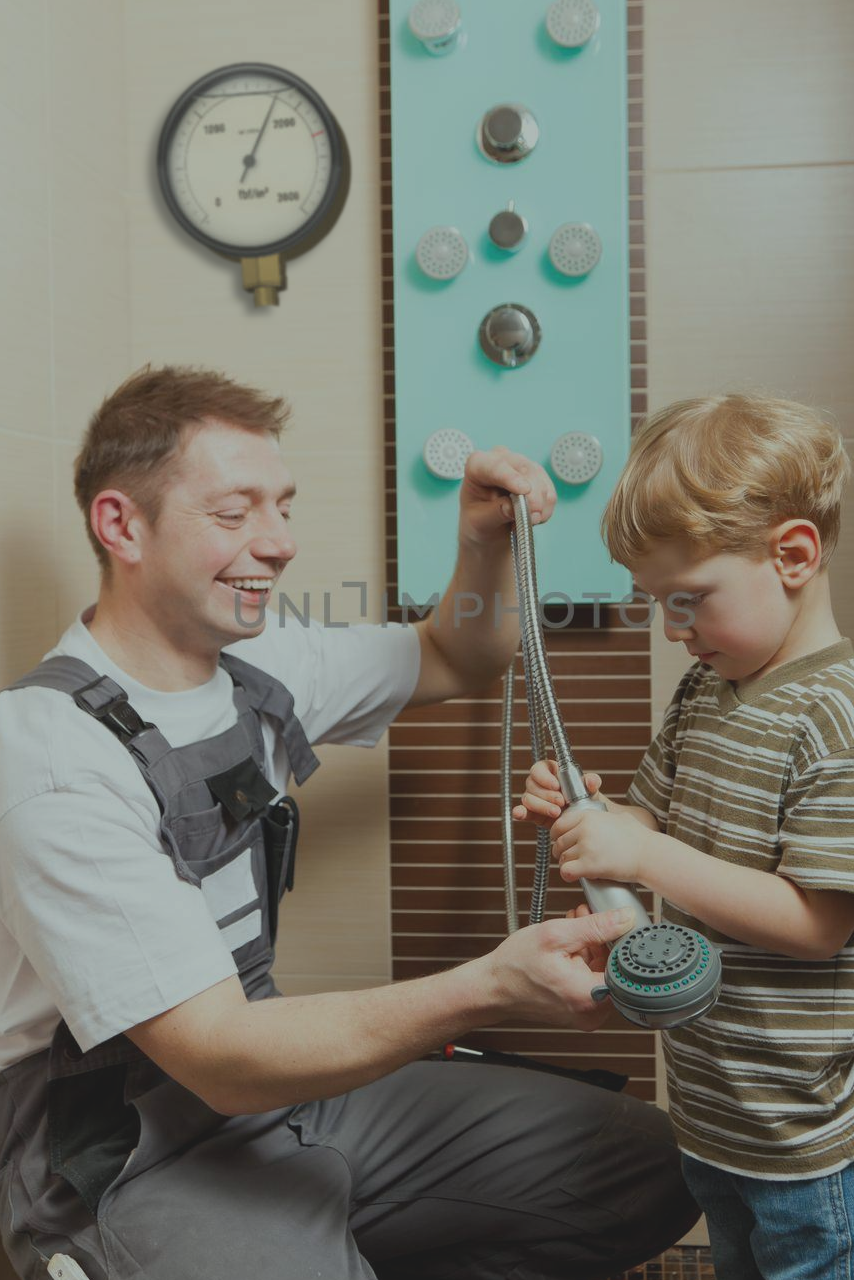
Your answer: 1800 psi
